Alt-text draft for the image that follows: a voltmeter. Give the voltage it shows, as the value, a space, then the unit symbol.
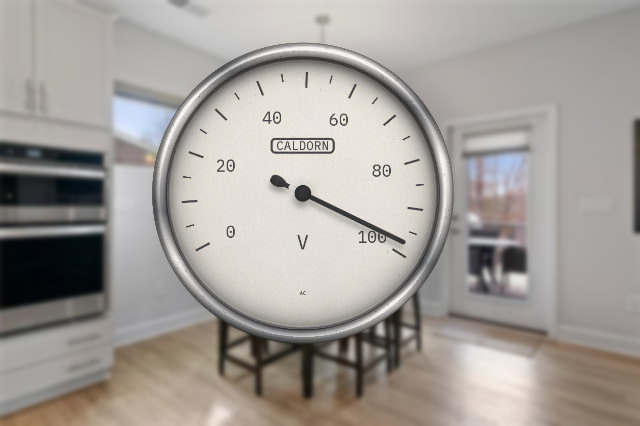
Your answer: 97.5 V
